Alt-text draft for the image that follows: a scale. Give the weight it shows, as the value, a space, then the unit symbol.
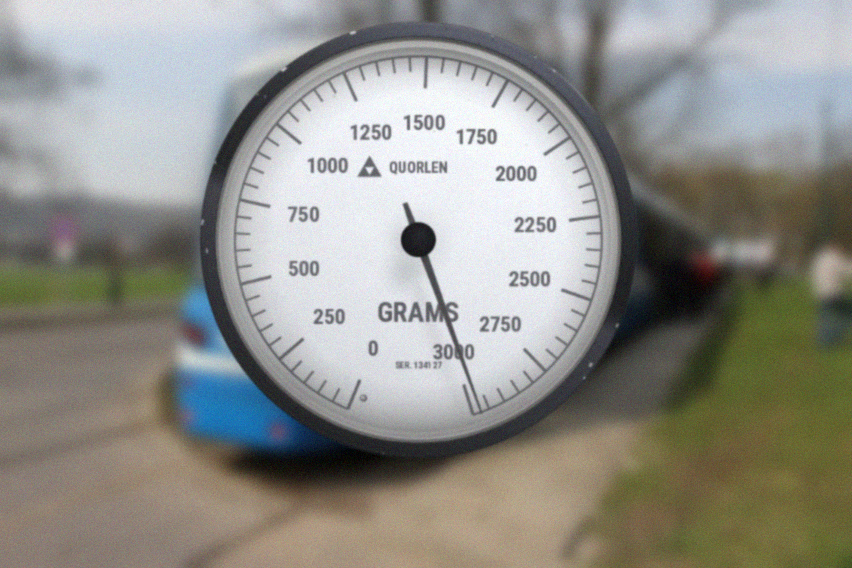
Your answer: 2975 g
